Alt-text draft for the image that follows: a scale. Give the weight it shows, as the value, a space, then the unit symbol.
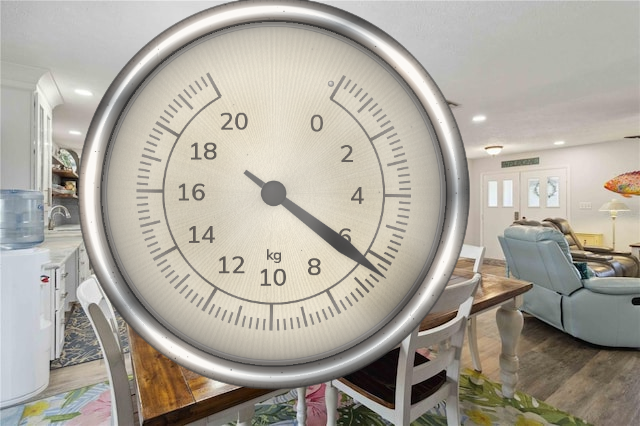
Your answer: 6.4 kg
